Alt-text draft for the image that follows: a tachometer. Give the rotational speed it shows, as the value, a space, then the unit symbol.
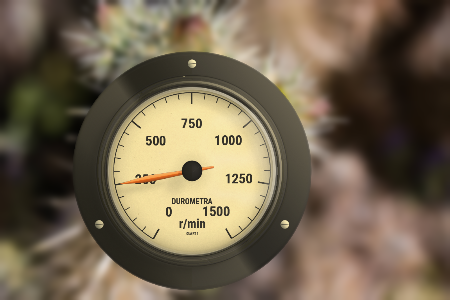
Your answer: 250 rpm
